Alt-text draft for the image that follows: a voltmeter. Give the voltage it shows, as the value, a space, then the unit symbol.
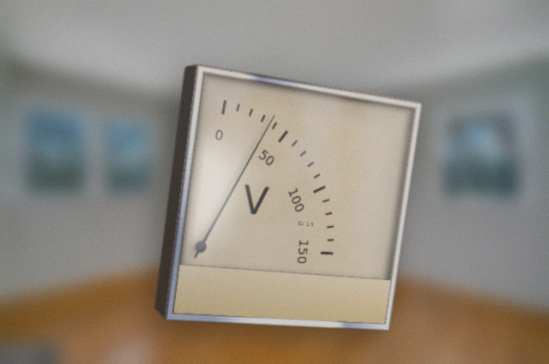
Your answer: 35 V
